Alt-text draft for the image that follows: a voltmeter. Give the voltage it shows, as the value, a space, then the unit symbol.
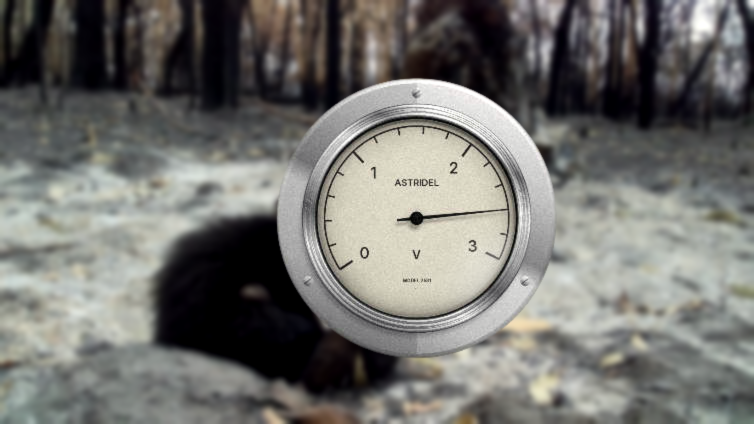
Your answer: 2.6 V
